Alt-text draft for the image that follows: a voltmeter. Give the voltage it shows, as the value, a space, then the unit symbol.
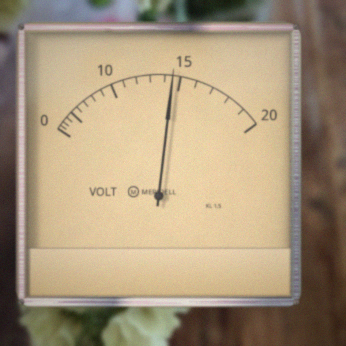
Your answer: 14.5 V
